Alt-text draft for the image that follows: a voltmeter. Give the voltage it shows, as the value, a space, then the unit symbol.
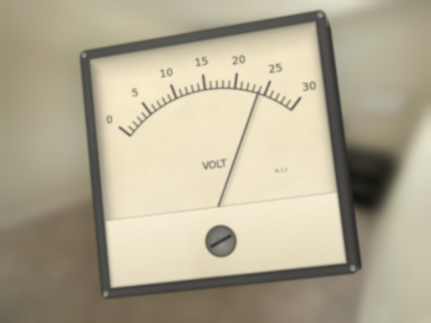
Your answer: 24 V
